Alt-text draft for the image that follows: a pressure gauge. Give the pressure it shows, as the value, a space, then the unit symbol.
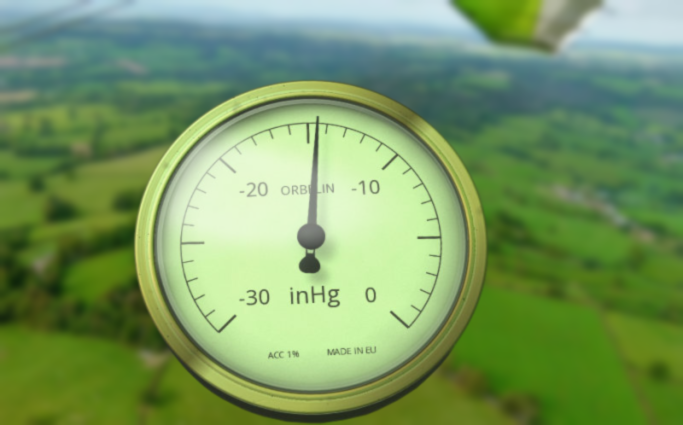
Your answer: -14.5 inHg
